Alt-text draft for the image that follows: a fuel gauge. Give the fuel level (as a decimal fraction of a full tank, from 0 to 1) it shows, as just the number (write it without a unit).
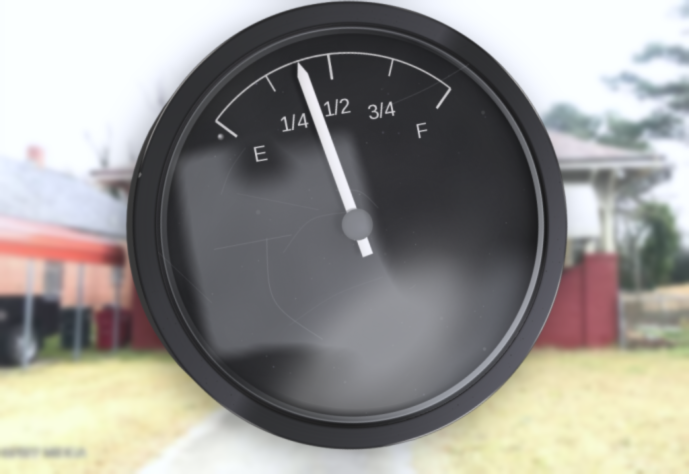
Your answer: 0.375
